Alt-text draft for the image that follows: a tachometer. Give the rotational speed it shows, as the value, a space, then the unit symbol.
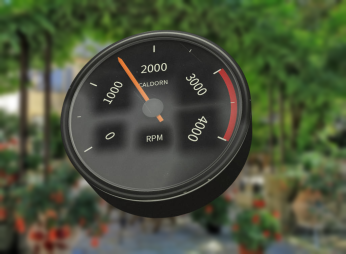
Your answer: 1500 rpm
